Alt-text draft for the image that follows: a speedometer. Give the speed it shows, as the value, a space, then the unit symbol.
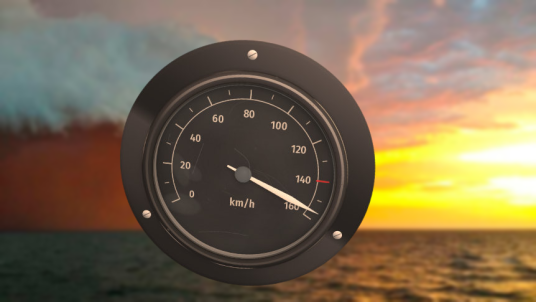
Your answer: 155 km/h
